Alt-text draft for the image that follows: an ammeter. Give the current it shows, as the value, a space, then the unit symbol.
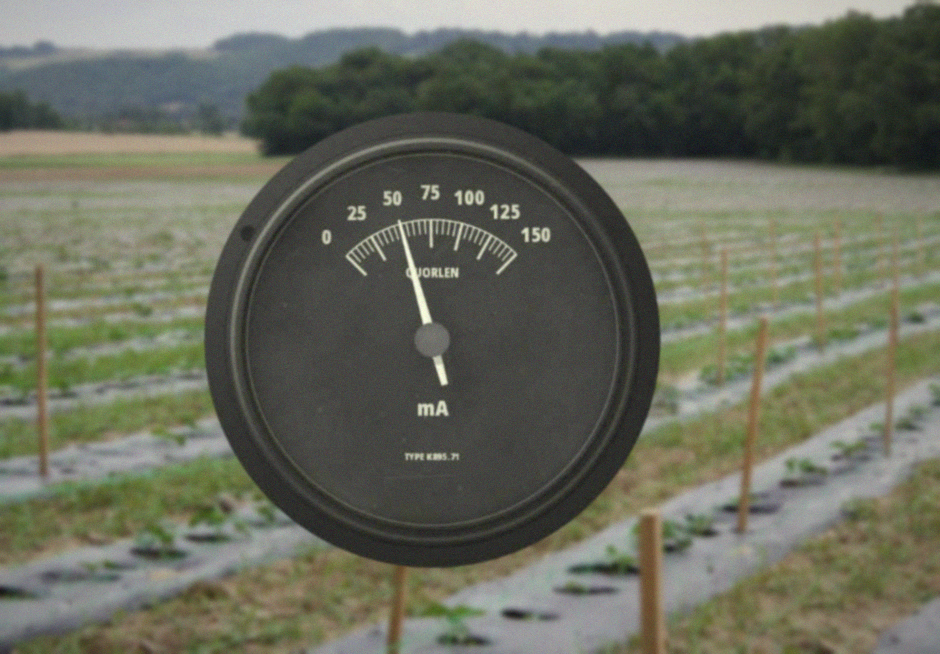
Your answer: 50 mA
